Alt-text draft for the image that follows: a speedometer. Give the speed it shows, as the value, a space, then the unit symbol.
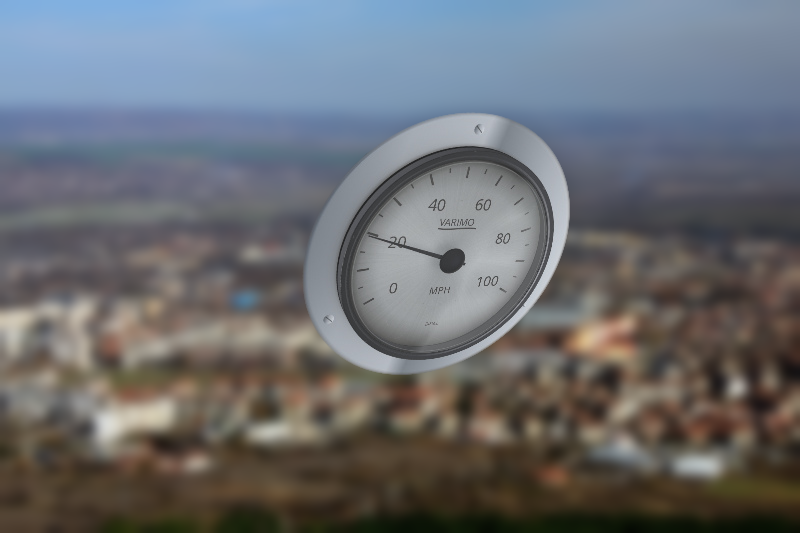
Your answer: 20 mph
